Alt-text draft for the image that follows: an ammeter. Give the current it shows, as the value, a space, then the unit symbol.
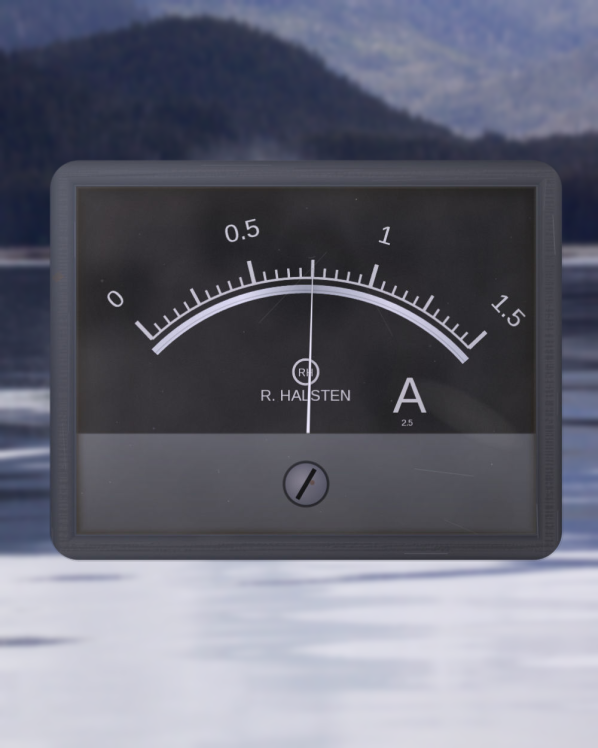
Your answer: 0.75 A
